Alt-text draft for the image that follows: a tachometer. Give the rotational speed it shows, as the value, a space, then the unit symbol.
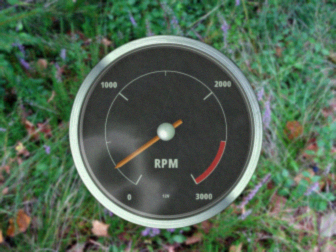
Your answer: 250 rpm
